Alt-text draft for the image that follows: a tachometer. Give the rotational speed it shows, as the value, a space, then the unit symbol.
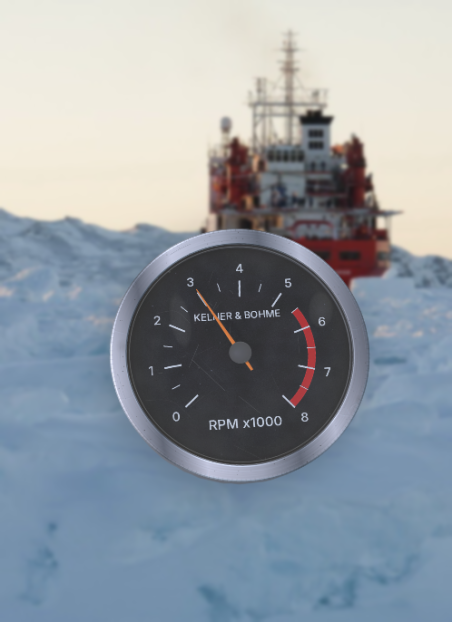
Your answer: 3000 rpm
